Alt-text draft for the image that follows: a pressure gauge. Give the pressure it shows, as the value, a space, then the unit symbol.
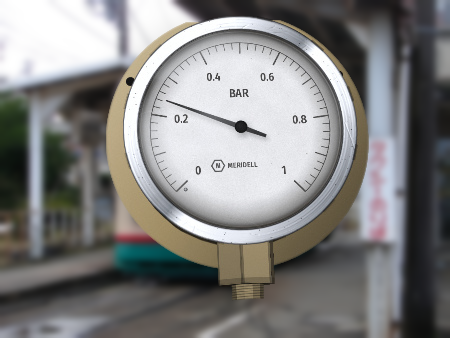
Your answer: 0.24 bar
